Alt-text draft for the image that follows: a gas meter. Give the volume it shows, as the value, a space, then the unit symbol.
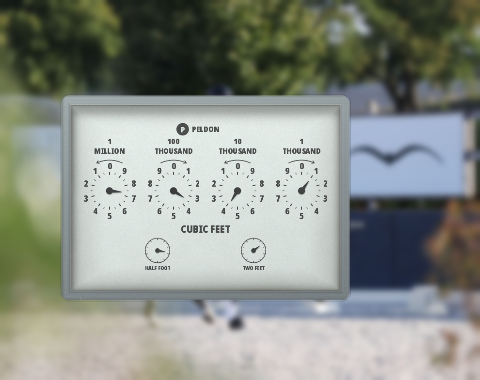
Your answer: 734100 ft³
